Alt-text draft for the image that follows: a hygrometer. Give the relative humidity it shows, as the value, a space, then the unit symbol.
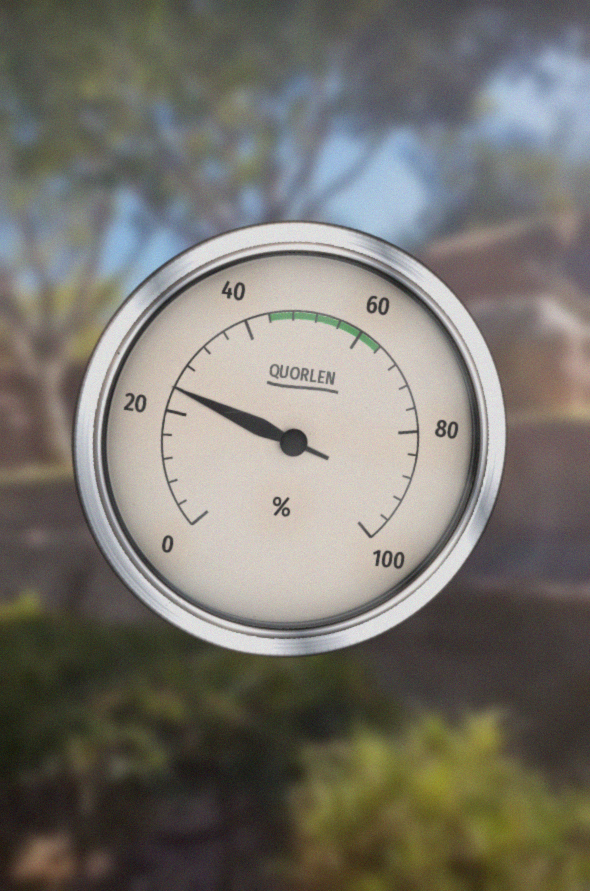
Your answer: 24 %
